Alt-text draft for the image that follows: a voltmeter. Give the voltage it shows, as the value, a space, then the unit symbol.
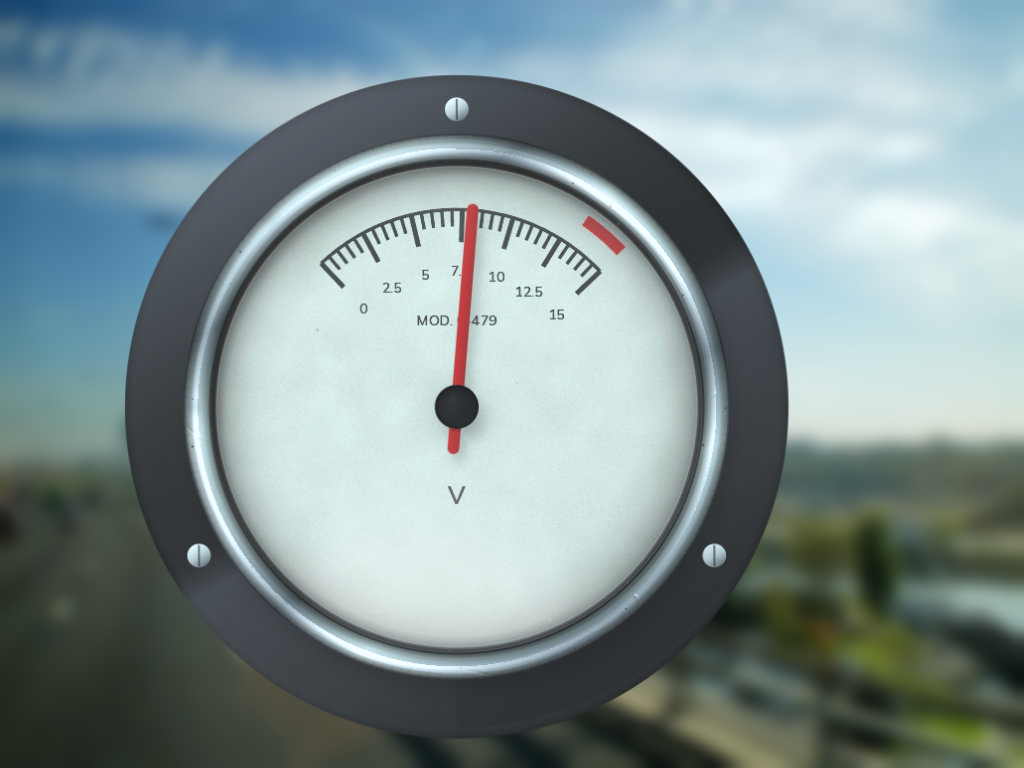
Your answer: 8 V
